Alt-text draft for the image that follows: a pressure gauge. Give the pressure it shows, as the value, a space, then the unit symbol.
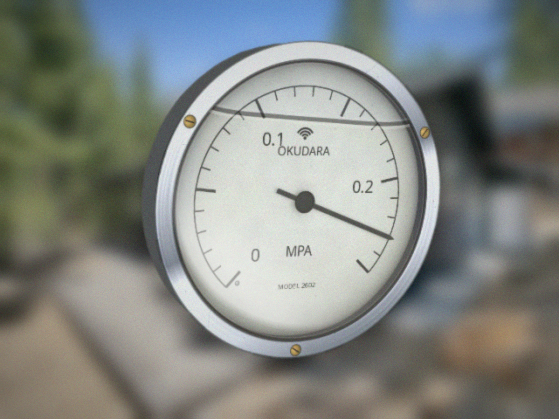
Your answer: 0.23 MPa
